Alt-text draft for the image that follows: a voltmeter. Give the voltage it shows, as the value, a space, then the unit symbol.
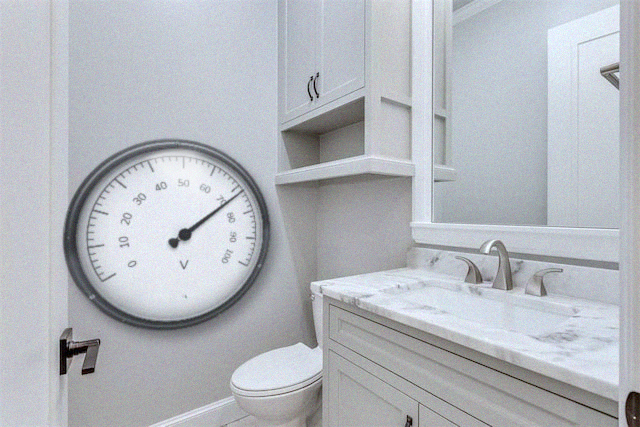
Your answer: 72 V
